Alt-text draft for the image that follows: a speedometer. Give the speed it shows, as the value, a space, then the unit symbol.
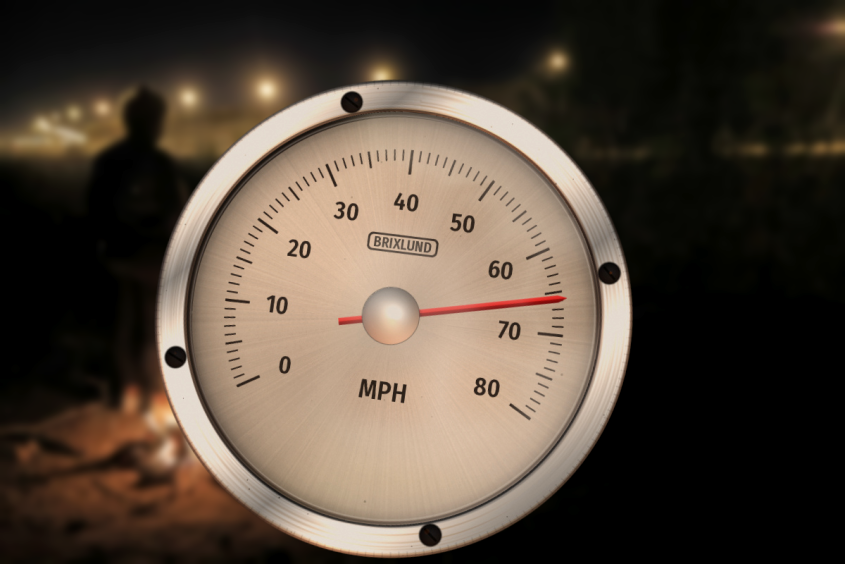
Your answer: 66 mph
